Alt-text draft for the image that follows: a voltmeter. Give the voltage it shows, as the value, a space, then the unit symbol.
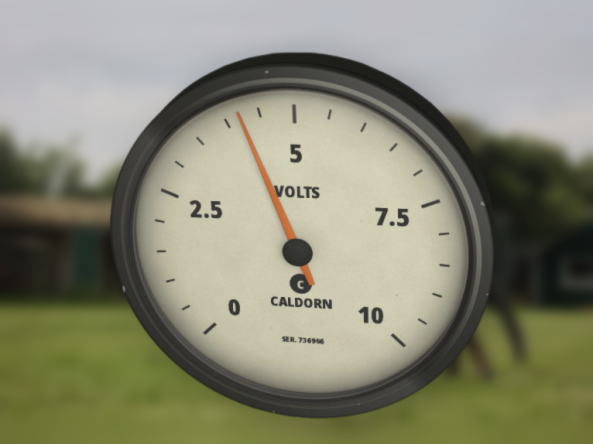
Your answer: 4.25 V
